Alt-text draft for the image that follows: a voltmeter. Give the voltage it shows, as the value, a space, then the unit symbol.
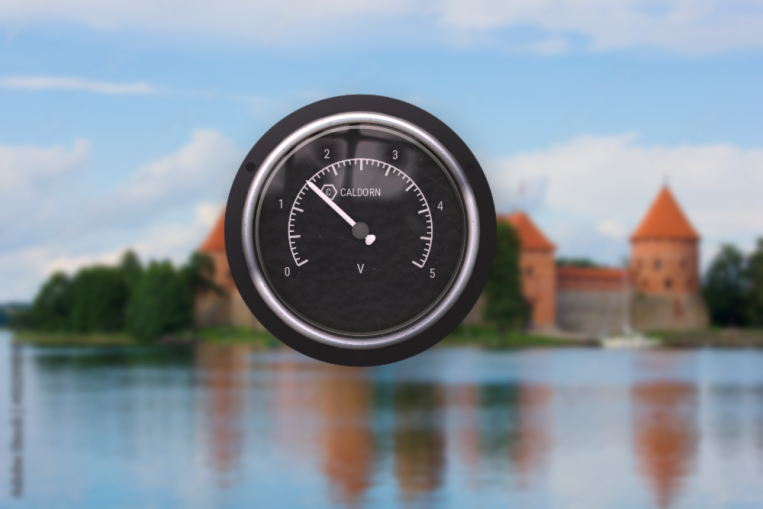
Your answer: 1.5 V
